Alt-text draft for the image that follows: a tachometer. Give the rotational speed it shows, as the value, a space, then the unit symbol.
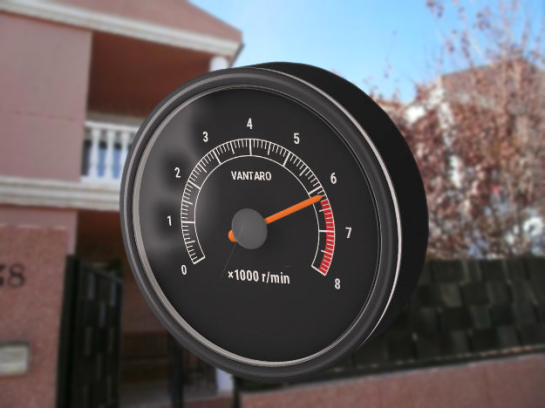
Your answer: 6200 rpm
